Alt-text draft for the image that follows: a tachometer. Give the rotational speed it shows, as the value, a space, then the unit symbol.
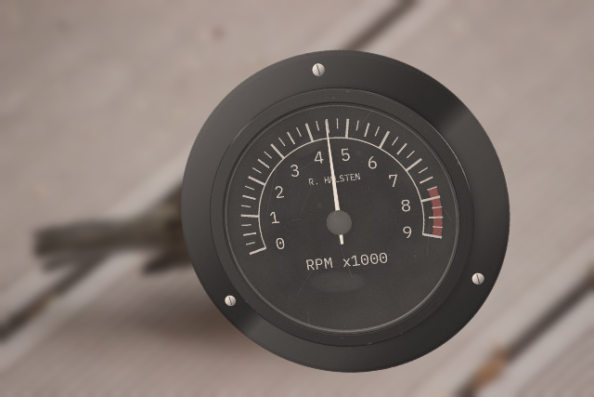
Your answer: 4500 rpm
